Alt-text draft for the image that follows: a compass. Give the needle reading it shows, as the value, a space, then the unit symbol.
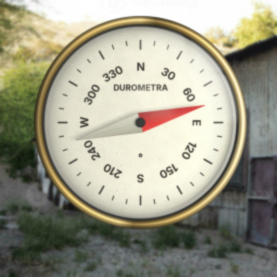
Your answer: 75 °
